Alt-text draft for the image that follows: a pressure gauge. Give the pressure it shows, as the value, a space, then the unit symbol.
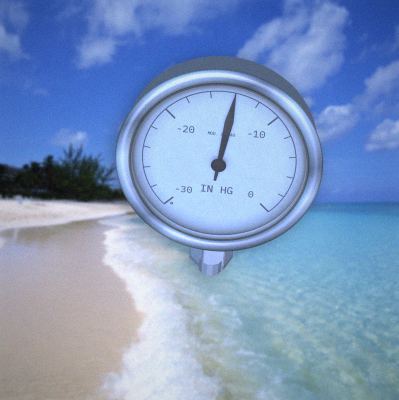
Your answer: -14 inHg
